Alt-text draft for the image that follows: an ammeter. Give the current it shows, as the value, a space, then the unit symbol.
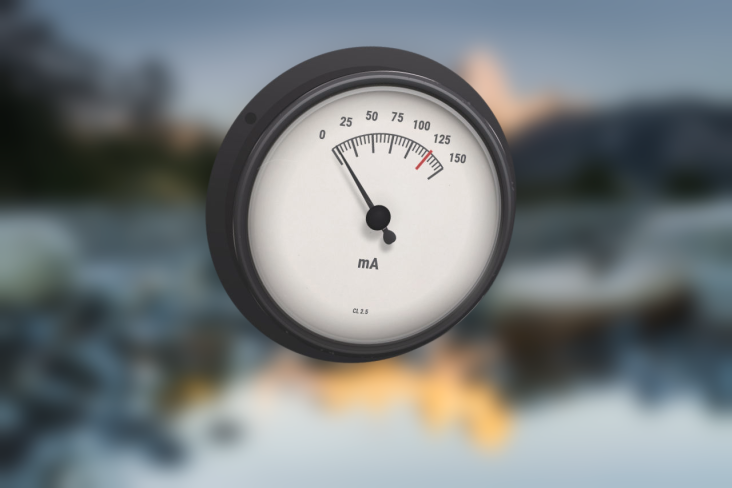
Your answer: 5 mA
